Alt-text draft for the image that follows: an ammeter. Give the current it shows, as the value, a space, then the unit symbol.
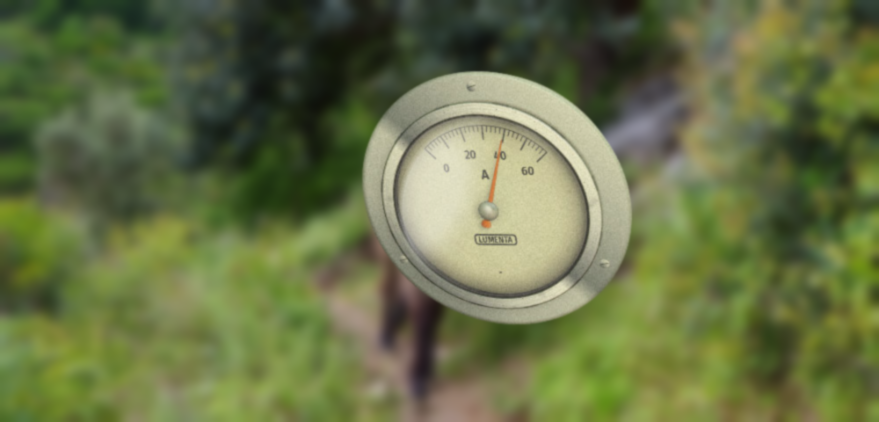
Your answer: 40 A
